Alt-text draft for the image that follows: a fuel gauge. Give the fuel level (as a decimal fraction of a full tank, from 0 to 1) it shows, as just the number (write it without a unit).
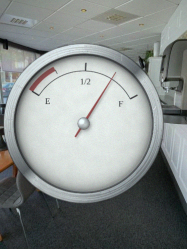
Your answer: 0.75
